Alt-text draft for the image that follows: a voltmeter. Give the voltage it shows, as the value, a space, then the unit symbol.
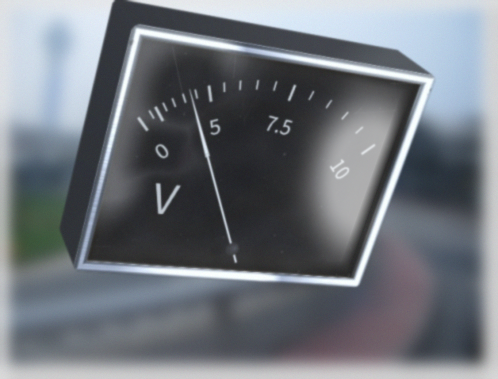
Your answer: 4.25 V
